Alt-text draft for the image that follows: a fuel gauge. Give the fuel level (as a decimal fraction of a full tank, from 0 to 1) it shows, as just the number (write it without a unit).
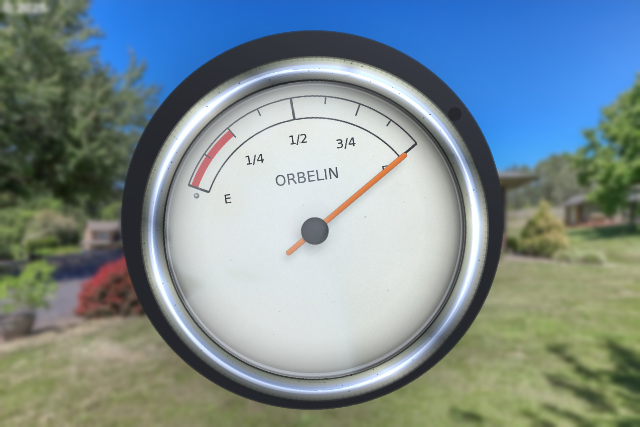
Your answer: 1
